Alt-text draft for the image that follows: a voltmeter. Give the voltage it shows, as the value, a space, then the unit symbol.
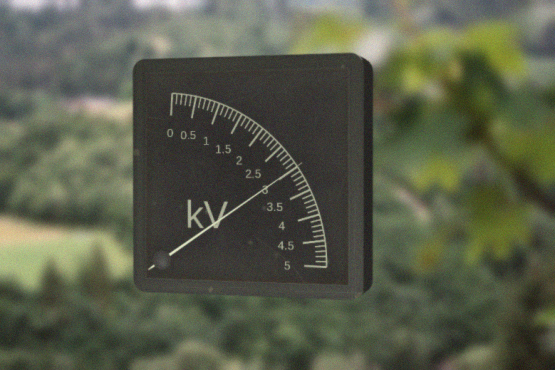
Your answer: 3 kV
